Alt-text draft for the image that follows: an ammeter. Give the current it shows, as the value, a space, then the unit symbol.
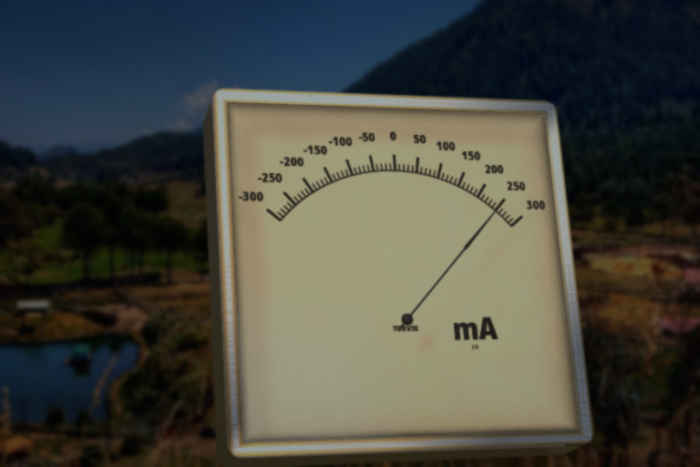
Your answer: 250 mA
